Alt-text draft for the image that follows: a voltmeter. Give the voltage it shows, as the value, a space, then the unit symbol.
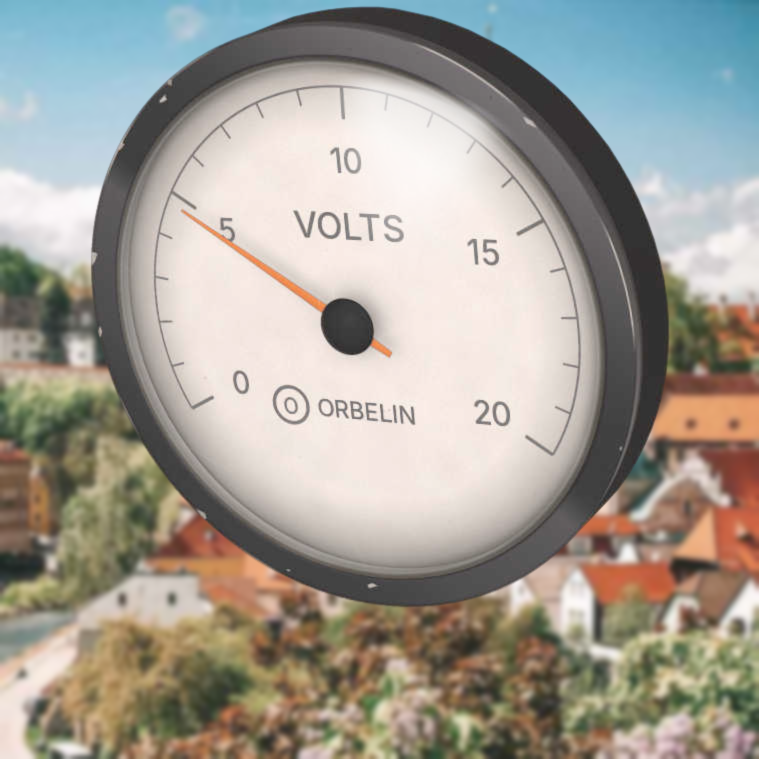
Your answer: 5 V
